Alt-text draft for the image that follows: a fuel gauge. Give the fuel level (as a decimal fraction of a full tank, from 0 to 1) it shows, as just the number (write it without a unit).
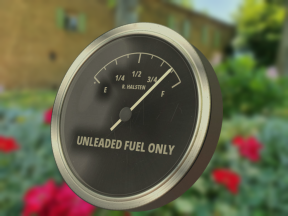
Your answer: 0.875
